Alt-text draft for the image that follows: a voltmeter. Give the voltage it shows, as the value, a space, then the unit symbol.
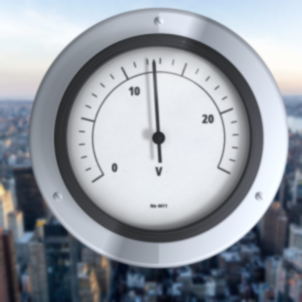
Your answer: 12.5 V
